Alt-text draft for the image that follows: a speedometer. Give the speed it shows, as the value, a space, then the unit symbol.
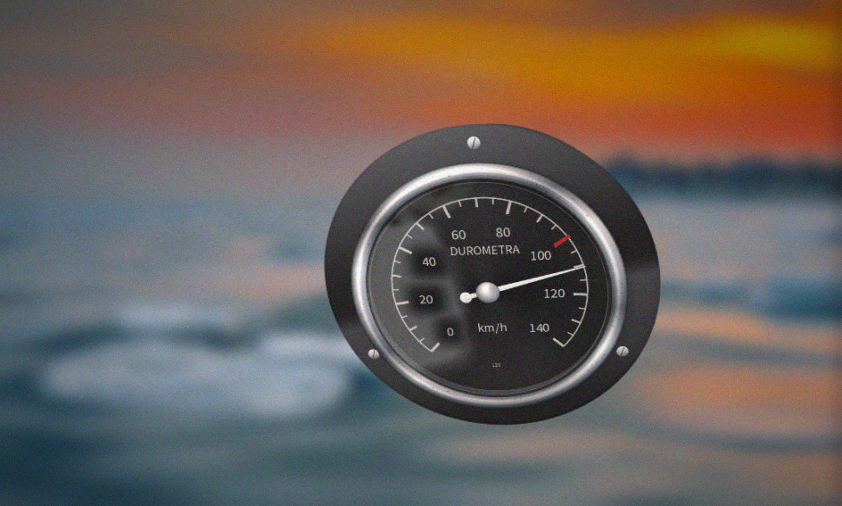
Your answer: 110 km/h
